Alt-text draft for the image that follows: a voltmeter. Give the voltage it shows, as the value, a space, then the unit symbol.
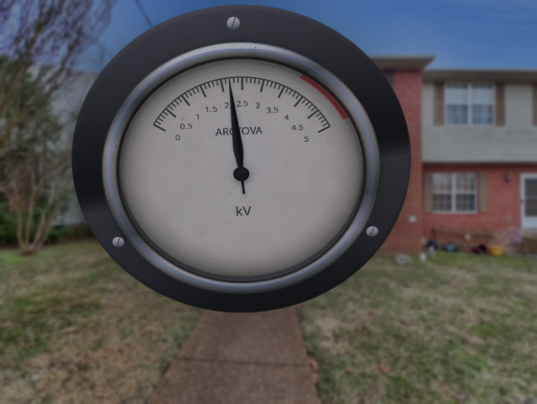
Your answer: 2.2 kV
